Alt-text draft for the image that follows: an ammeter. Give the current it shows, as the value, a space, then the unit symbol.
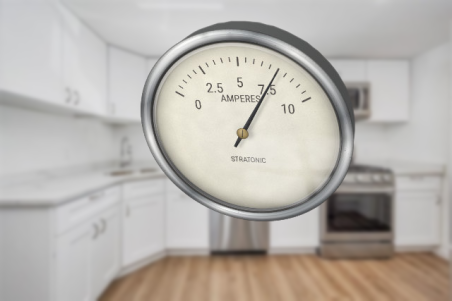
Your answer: 7.5 A
